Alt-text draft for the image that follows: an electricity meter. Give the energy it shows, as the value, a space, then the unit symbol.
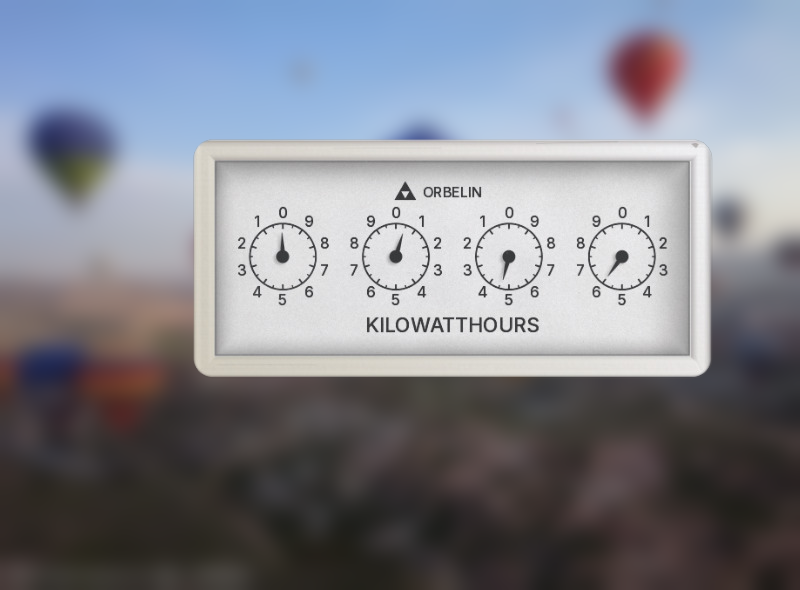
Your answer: 46 kWh
